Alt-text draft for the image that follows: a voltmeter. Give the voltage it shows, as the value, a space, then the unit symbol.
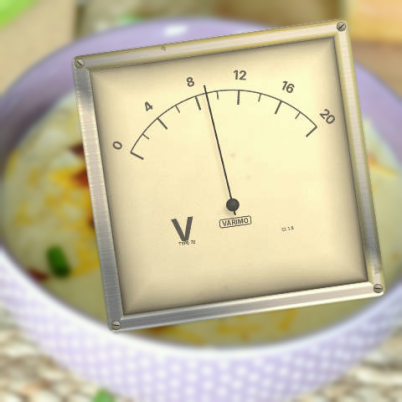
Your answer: 9 V
